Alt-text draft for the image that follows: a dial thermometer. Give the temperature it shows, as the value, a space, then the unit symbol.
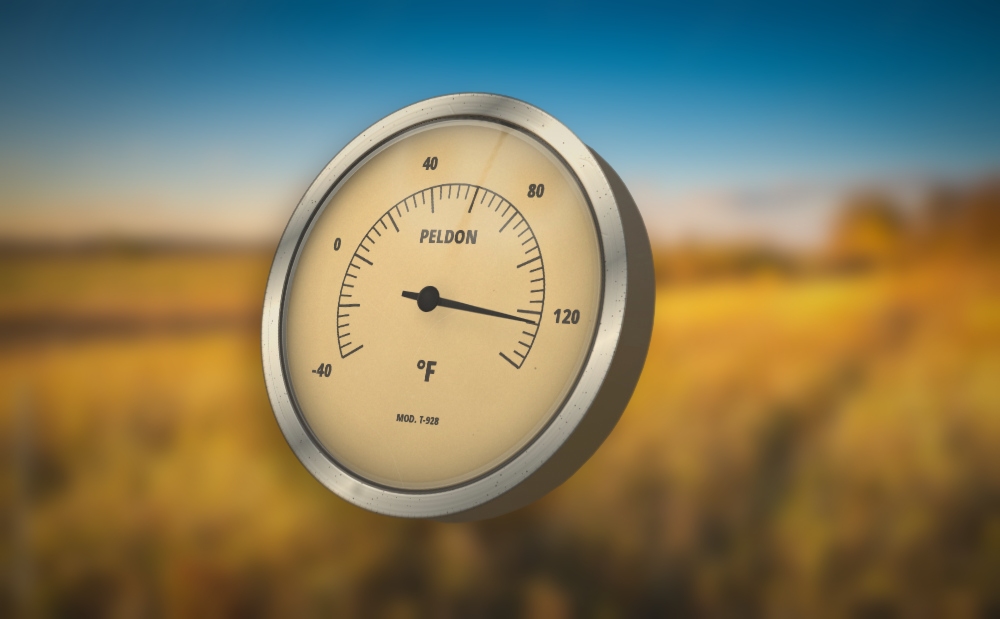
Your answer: 124 °F
